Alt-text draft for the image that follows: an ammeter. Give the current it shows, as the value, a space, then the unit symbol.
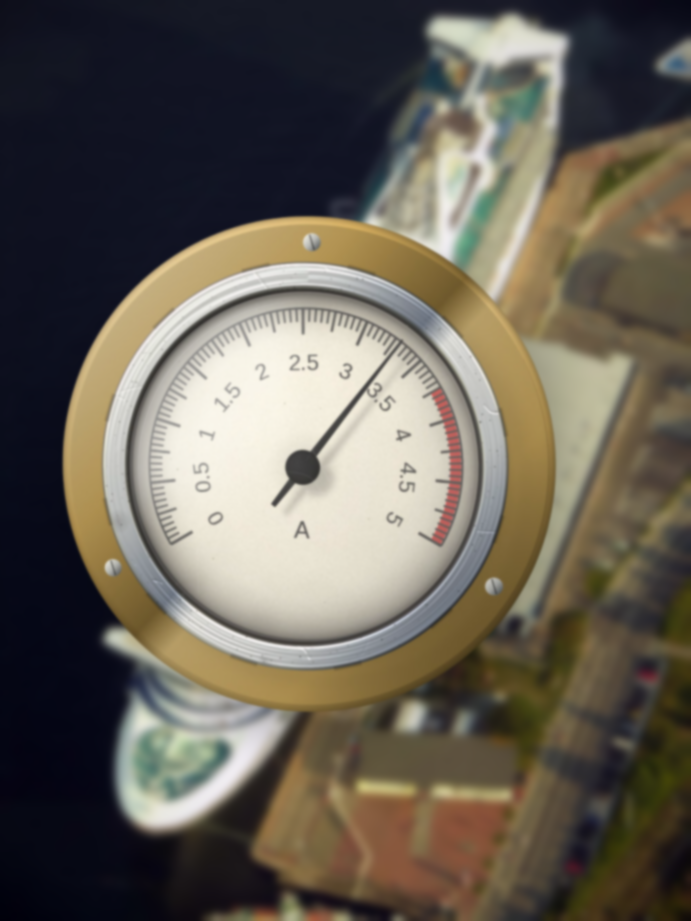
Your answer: 3.3 A
